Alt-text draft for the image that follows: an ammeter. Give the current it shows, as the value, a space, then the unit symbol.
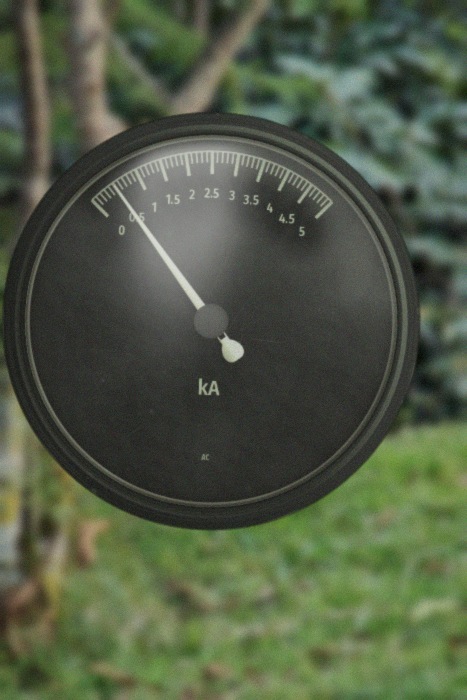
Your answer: 0.5 kA
